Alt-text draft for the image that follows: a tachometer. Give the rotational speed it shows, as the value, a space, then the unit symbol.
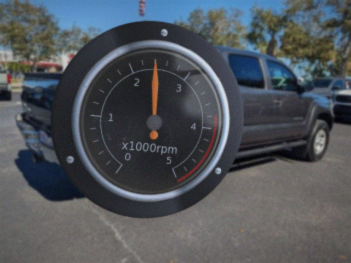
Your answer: 2400 rpm
